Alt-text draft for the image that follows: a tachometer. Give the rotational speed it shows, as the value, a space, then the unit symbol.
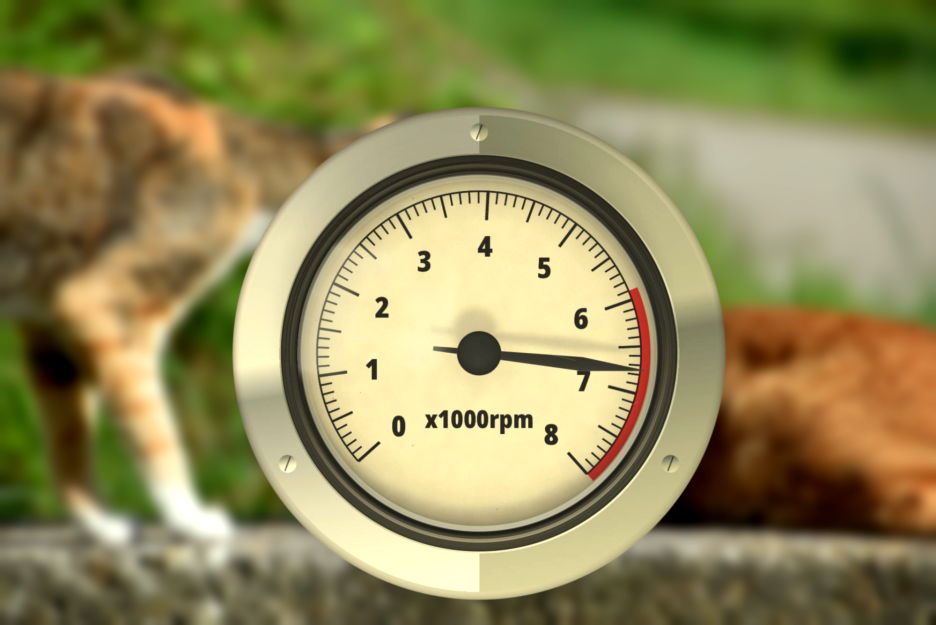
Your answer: 6750 rpm
